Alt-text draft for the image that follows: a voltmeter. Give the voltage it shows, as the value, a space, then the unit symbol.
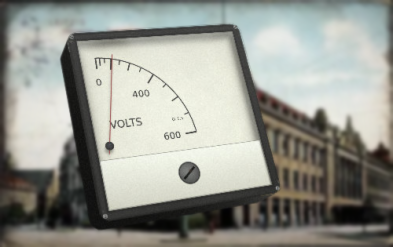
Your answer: 200 V
